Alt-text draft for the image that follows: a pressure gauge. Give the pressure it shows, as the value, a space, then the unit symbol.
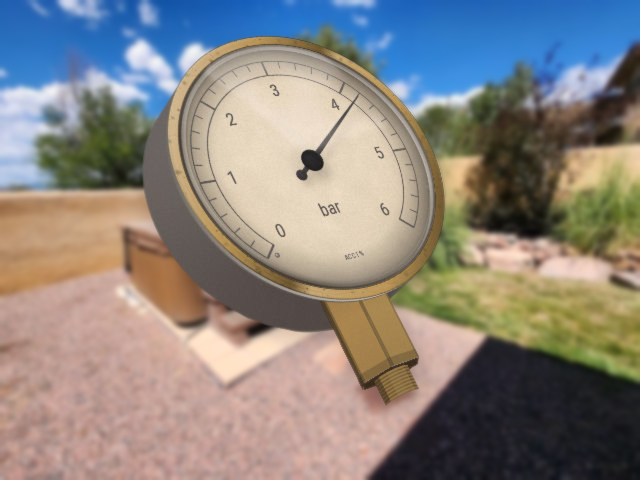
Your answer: 4.2 bar
